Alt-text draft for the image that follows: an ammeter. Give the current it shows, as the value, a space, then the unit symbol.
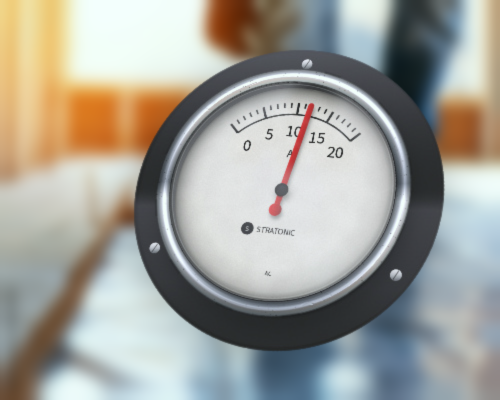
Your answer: 12 A
